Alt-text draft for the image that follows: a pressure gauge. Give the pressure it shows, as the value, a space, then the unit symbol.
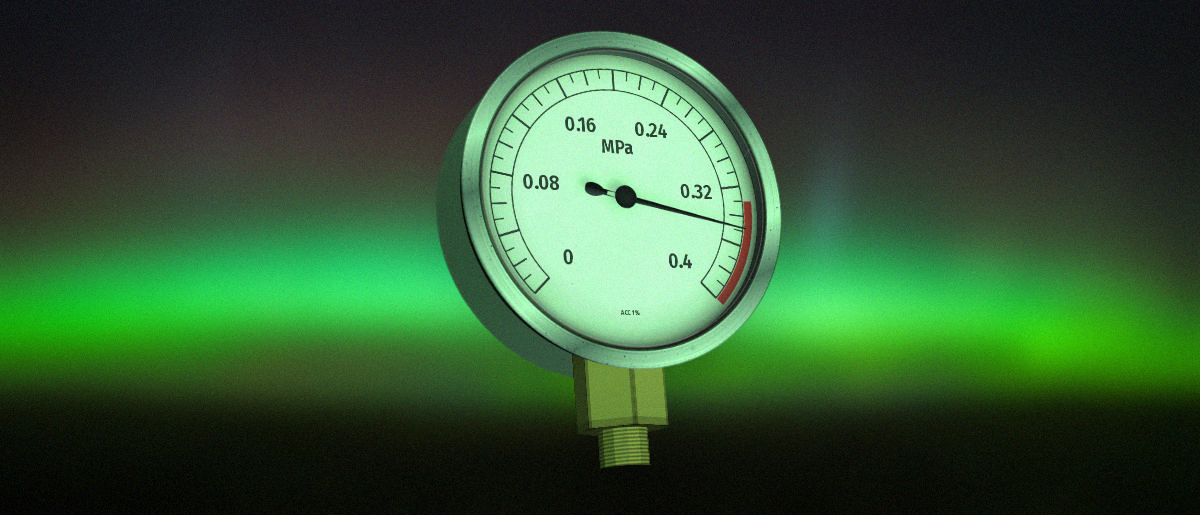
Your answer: 0.35 MPa
